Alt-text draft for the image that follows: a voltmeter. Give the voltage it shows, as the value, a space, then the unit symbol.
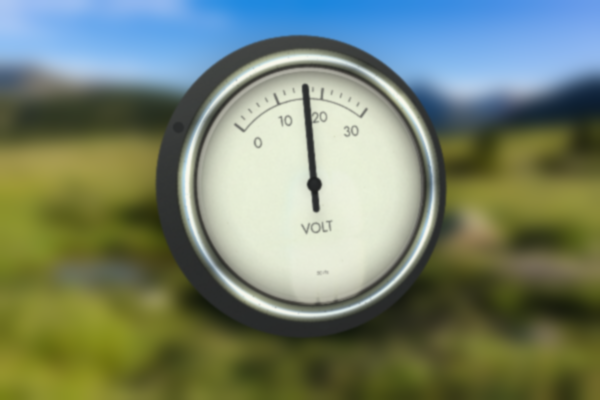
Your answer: 16 V
